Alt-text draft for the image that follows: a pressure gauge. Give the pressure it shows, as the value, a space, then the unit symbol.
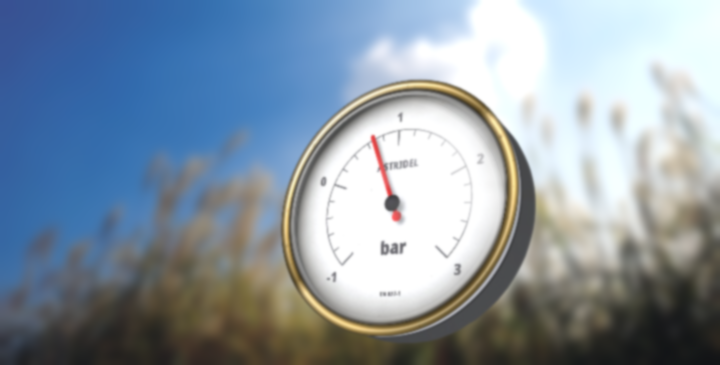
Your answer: 0.7 bar
